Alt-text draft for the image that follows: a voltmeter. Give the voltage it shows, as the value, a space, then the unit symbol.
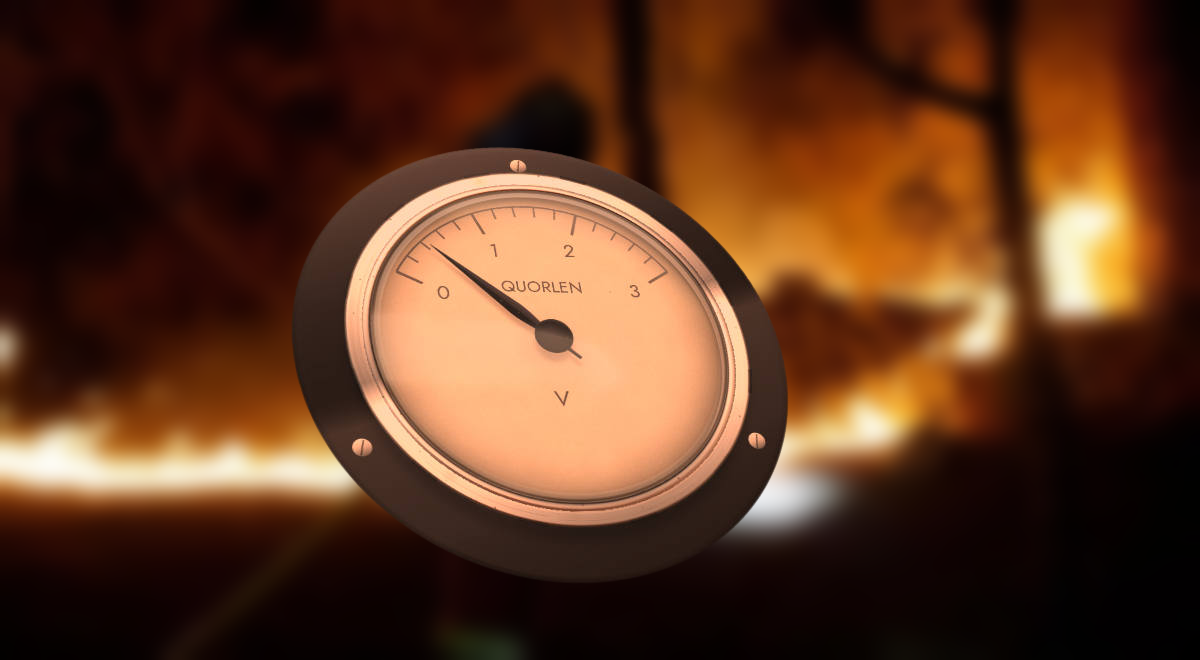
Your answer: 0.4 V
